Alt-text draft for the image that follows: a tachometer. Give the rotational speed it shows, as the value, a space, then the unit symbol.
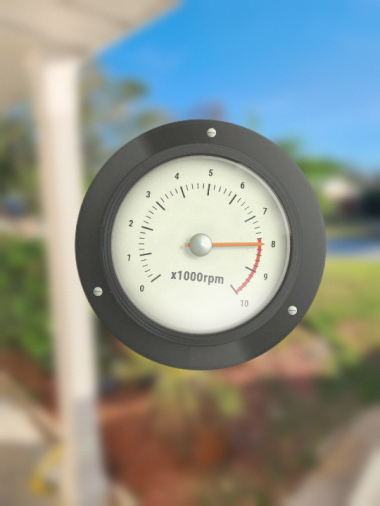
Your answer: 8000 rpm
